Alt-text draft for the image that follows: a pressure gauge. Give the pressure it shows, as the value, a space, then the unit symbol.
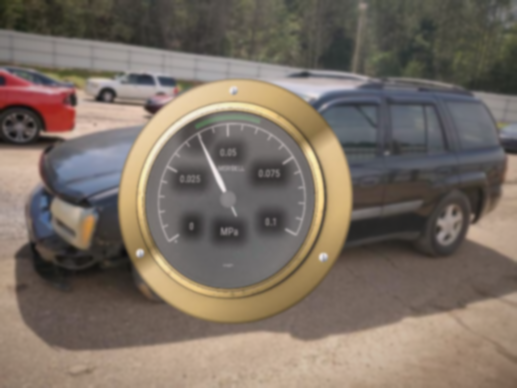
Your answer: 0.04 MPa
